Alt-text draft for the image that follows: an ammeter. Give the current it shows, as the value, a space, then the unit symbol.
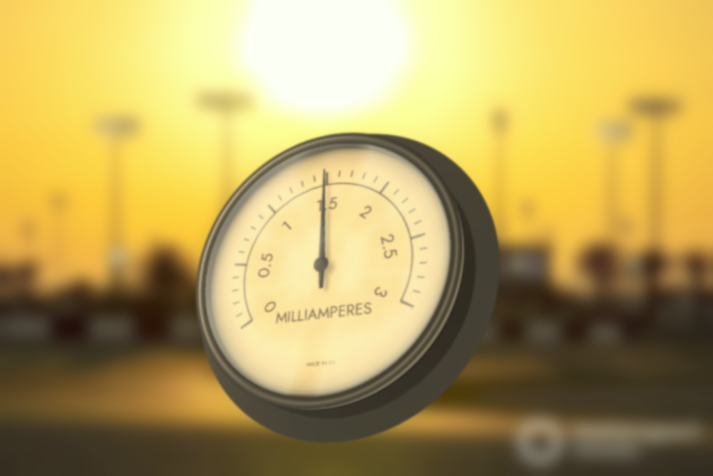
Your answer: 1.5 mA
